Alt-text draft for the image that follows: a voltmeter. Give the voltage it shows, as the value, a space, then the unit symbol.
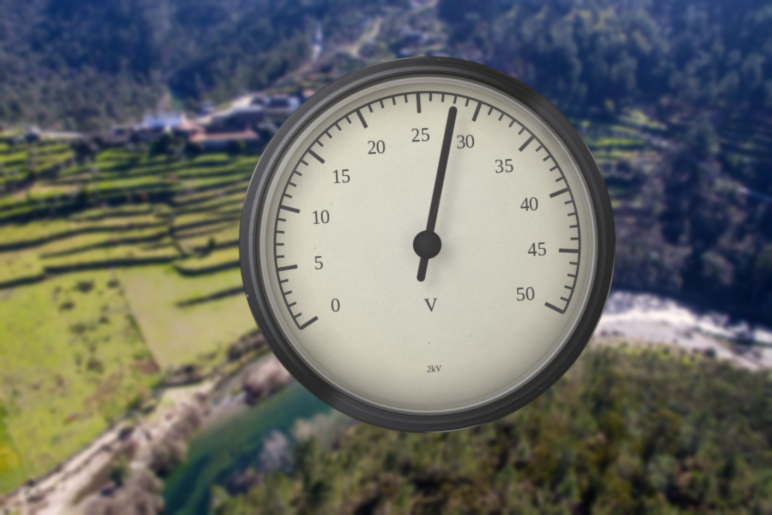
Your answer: 28 V
